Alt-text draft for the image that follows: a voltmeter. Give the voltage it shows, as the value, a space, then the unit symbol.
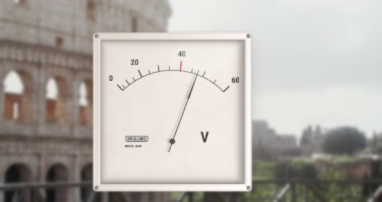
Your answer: 47.5 V
